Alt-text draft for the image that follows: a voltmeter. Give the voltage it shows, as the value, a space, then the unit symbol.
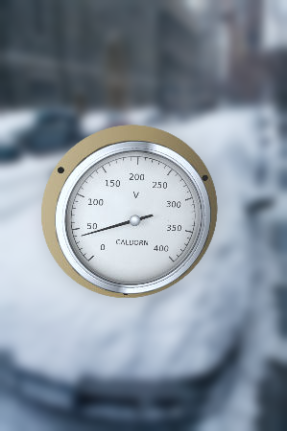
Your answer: 40 V
